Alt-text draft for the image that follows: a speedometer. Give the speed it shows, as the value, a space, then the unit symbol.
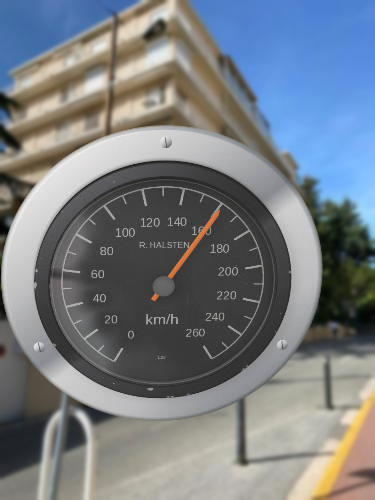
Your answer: 160 km/h
